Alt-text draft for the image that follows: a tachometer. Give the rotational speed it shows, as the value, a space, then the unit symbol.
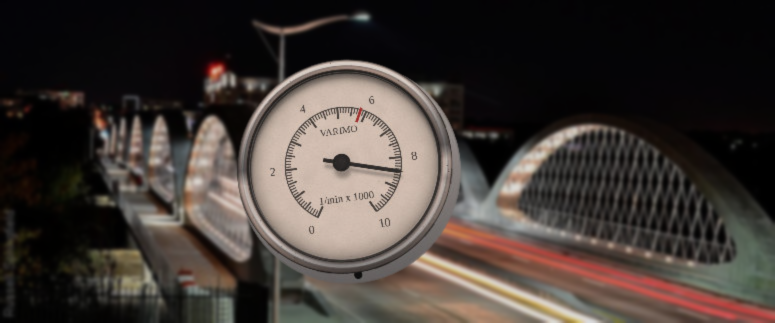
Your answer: 8500 rpm
